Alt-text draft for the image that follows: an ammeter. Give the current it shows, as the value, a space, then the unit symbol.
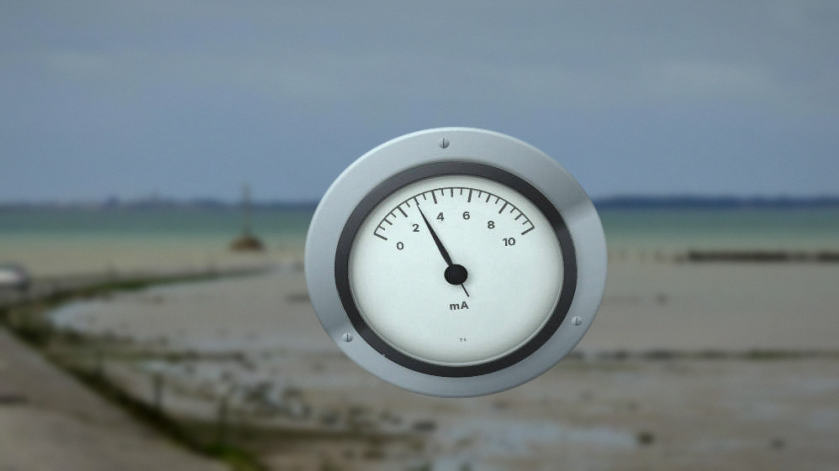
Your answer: 3 mA
